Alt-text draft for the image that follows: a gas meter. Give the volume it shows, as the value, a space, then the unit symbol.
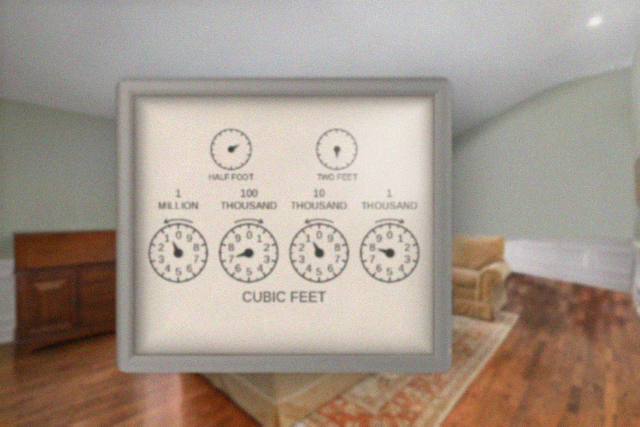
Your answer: 70800 ft³
